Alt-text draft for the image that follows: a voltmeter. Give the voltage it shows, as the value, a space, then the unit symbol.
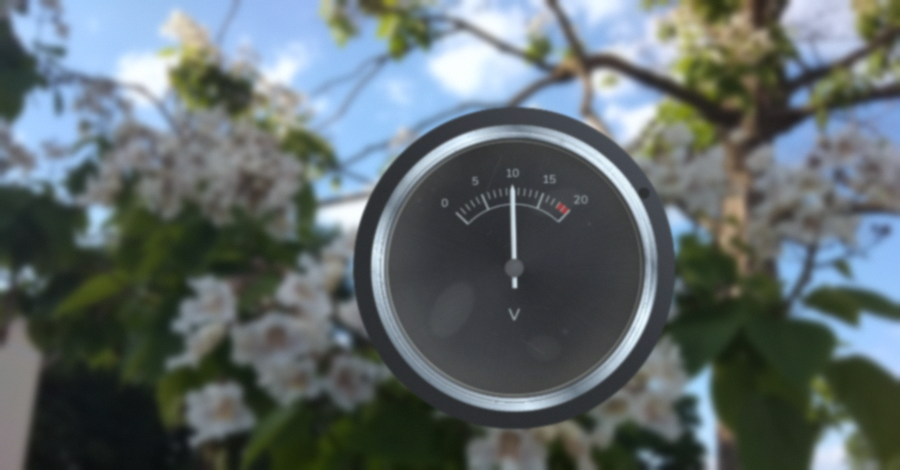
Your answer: 10 V
